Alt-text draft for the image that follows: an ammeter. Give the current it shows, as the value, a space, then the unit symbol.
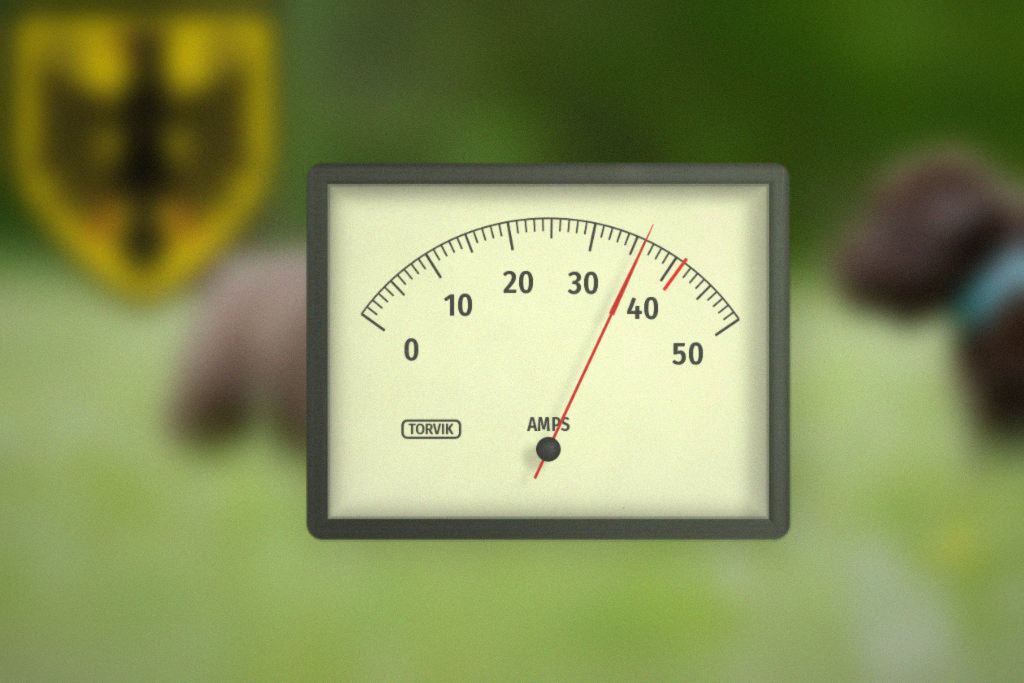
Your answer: 36 A
